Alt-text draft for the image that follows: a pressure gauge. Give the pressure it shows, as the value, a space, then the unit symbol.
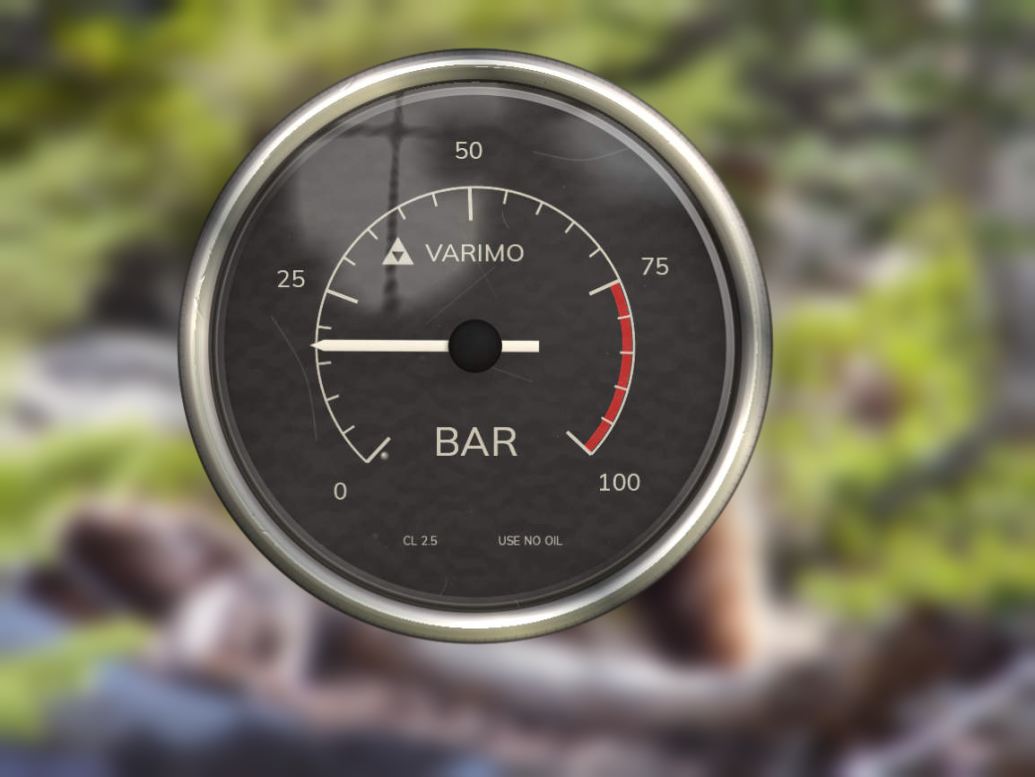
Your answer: 17.5 bar
